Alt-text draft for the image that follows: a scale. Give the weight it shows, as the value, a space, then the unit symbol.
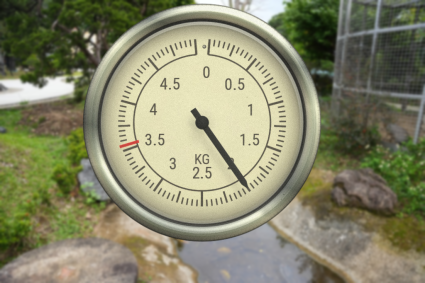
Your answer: 2 kg
